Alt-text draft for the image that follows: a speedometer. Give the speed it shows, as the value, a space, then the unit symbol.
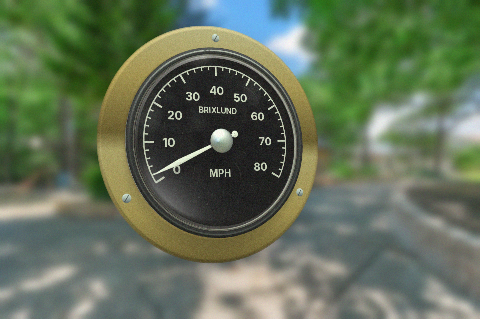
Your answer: 2 mph
